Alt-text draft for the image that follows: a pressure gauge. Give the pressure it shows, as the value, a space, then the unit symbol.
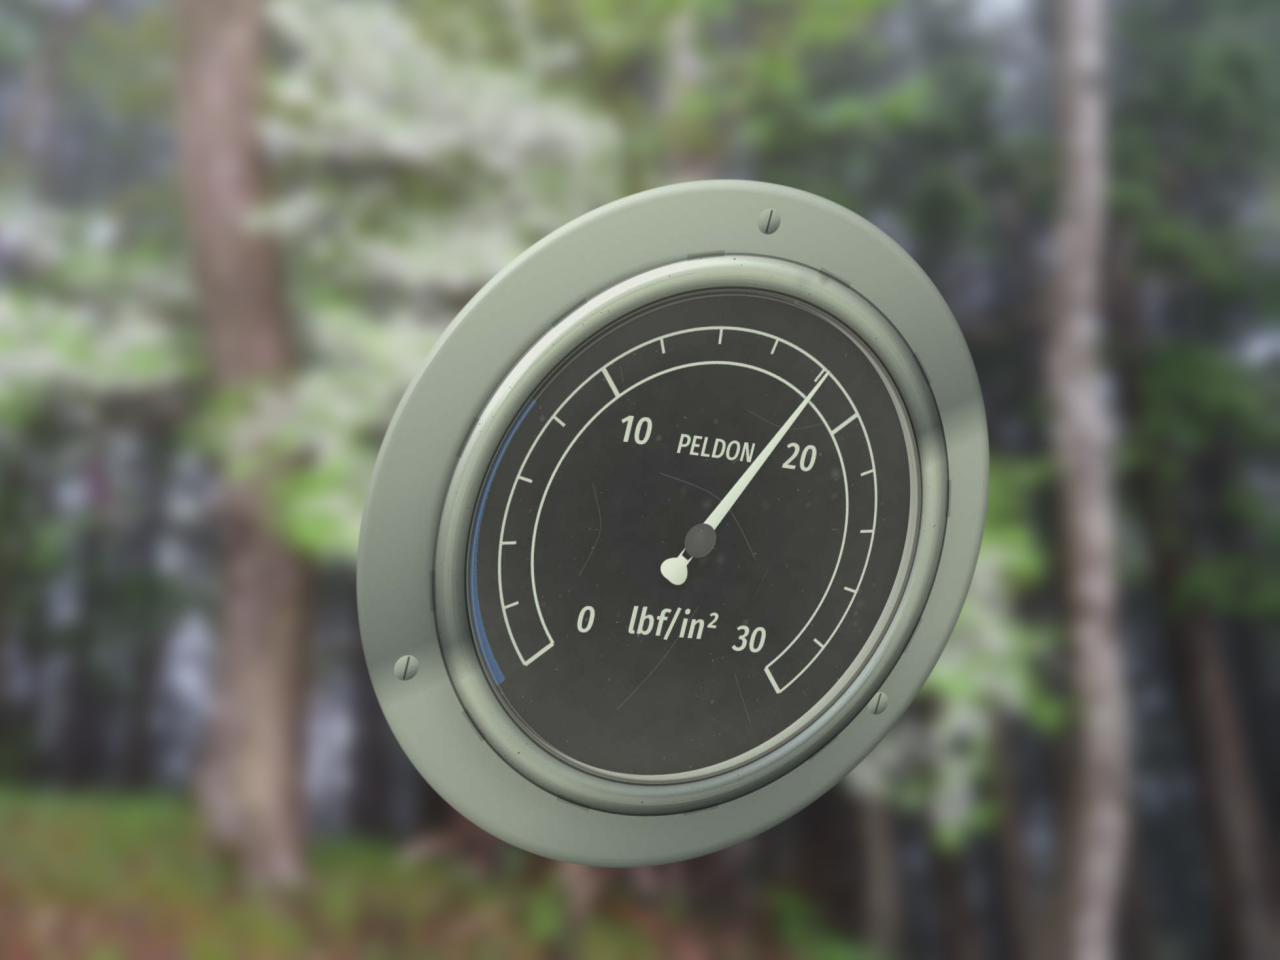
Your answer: 18 psi
